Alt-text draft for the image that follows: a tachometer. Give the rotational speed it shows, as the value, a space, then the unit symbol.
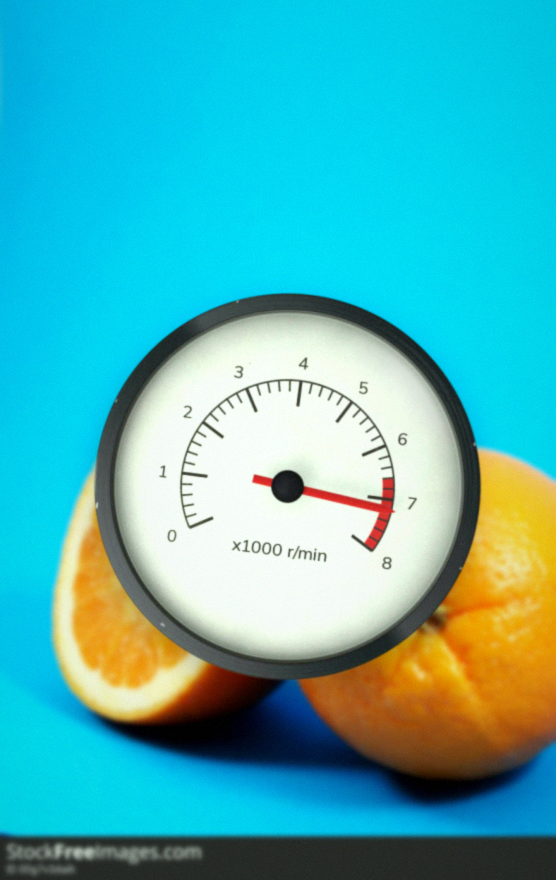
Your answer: 7200 rpm
